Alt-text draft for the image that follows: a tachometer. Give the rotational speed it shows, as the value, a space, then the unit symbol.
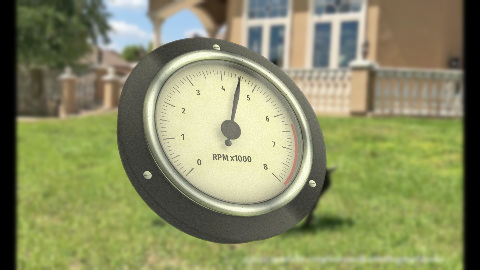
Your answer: 4500 rpm
